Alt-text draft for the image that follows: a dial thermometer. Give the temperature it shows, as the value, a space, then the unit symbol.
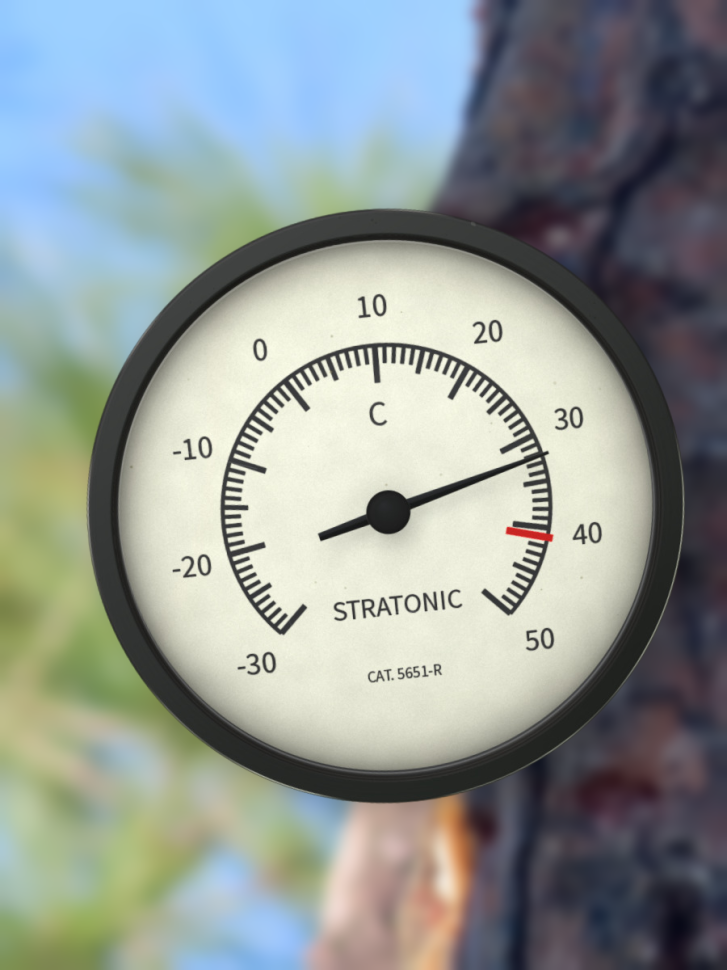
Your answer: 32 °C
